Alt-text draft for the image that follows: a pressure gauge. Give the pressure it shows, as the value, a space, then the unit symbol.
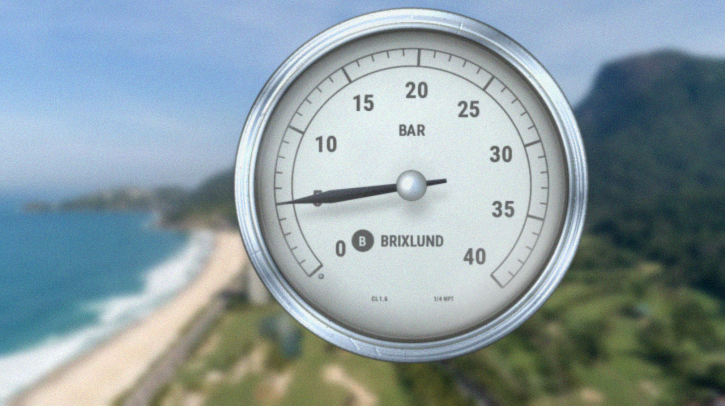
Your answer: 5 bar
